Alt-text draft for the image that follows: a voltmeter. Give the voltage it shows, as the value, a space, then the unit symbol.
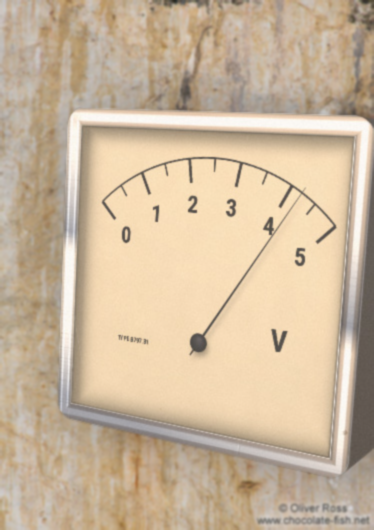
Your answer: 4.25 V
